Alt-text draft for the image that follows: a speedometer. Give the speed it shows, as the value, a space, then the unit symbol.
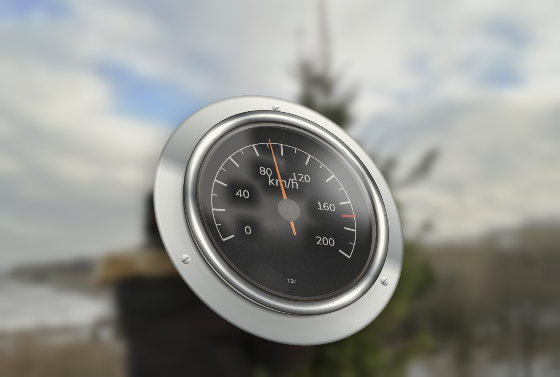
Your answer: 90 km/h
